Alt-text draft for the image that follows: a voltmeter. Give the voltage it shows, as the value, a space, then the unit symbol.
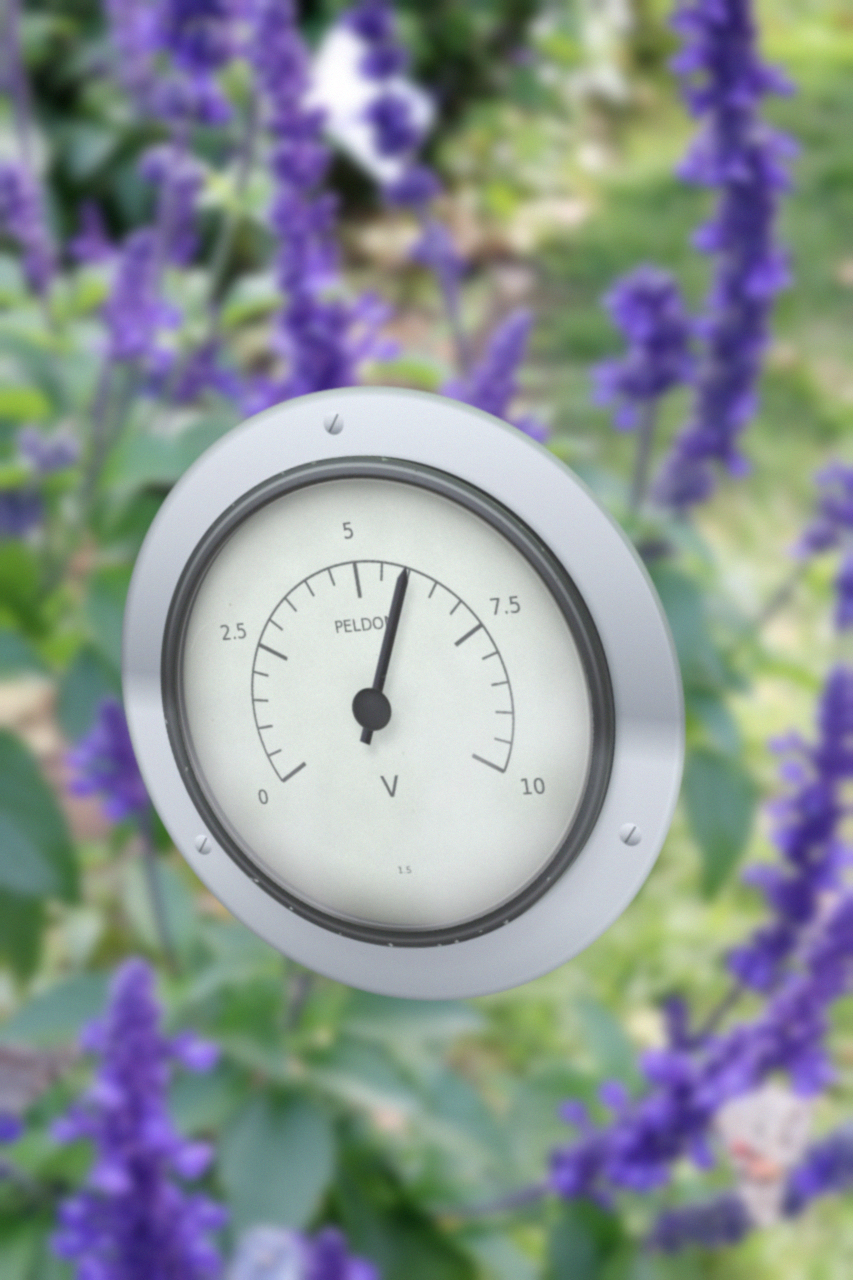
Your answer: 6 V
